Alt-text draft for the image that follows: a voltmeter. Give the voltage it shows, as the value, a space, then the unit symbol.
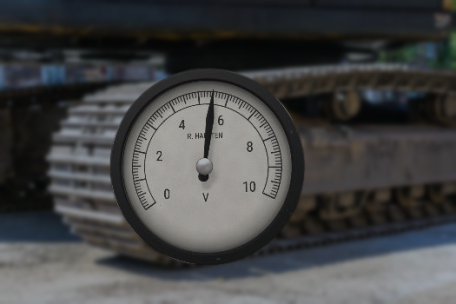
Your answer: 5.5 V
